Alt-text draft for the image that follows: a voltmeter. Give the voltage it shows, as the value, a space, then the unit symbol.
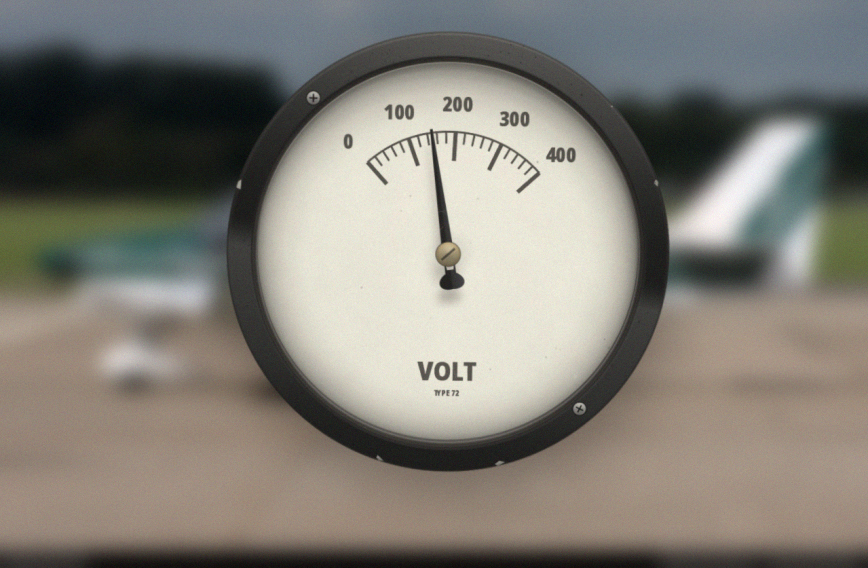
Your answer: 150 V
